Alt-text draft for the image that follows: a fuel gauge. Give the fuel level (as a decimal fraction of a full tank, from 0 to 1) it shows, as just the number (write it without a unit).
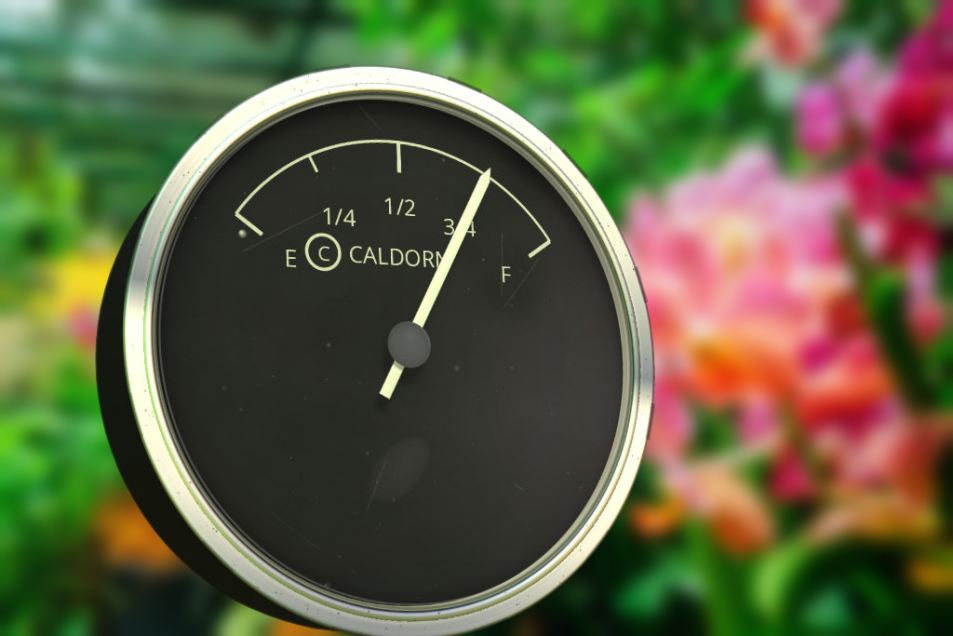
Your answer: 0.75
